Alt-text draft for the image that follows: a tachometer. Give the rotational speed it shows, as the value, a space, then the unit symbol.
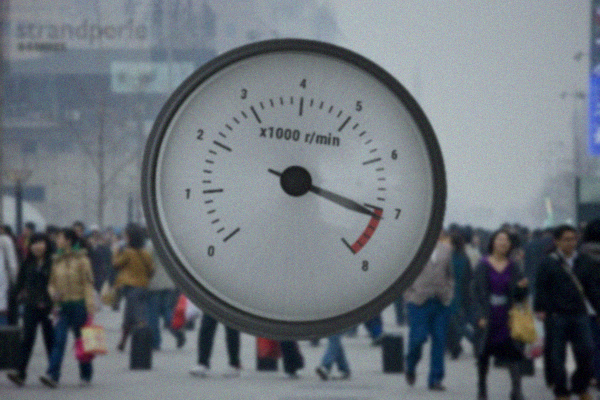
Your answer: 7200 rpm
